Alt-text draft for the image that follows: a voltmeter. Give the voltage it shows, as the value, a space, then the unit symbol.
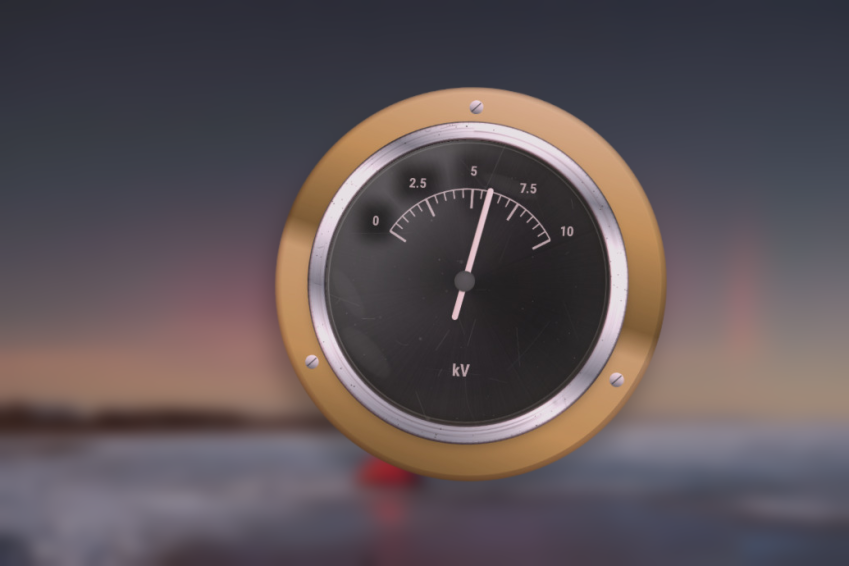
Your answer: 6 kV
